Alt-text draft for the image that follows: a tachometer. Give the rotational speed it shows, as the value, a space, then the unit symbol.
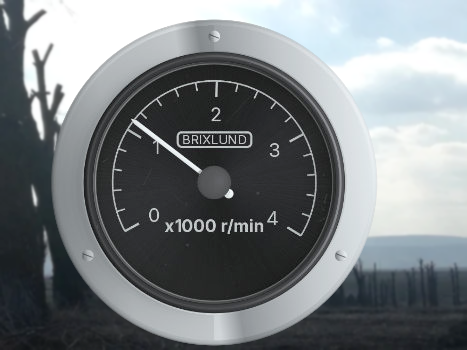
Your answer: 1100 rpm
